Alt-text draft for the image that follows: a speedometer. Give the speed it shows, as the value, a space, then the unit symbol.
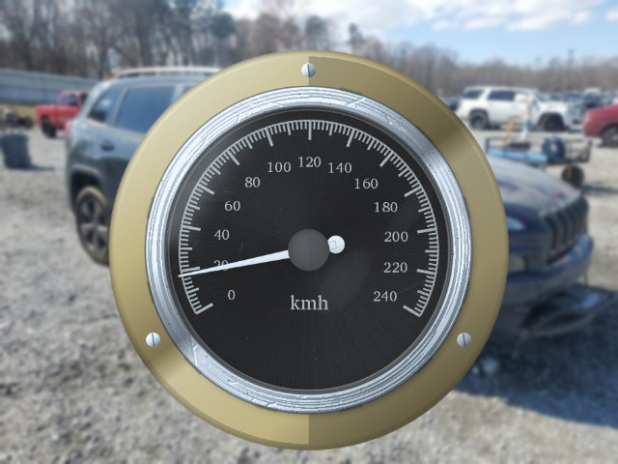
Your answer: 18 km/h
